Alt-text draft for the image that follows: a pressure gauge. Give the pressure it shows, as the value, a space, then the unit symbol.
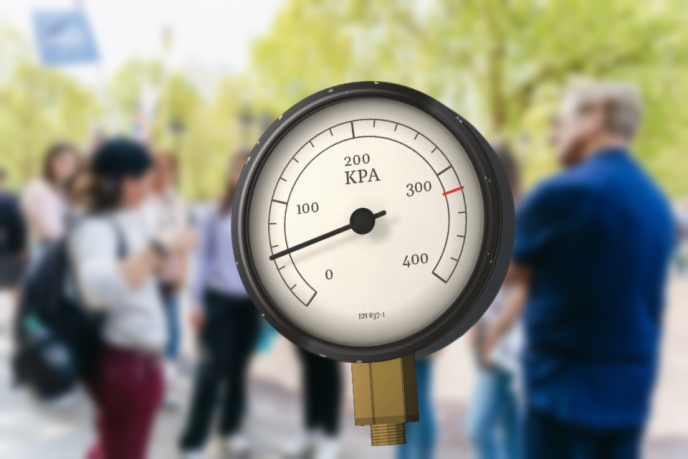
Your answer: 50 kPa
